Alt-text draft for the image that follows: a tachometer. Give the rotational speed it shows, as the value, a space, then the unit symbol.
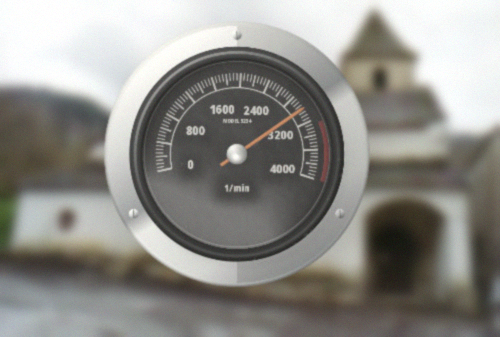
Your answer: 3000 rpm
